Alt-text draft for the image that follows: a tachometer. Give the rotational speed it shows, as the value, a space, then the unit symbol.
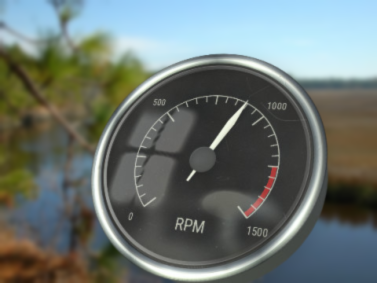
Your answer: 900 rpm
